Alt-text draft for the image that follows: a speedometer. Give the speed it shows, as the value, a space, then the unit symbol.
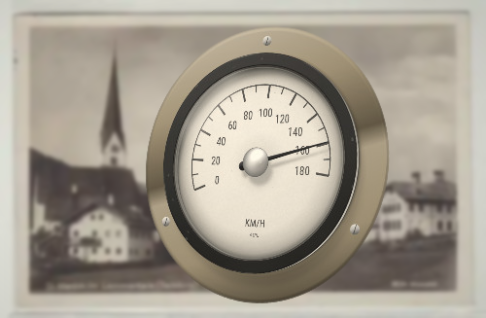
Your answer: 160 km/h
